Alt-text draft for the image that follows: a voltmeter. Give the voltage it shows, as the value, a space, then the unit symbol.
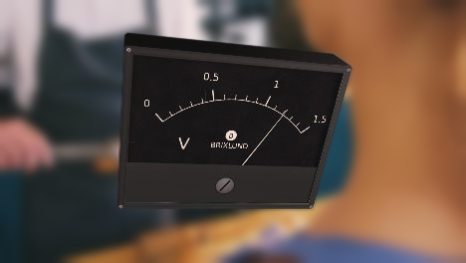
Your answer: 1.2 V
